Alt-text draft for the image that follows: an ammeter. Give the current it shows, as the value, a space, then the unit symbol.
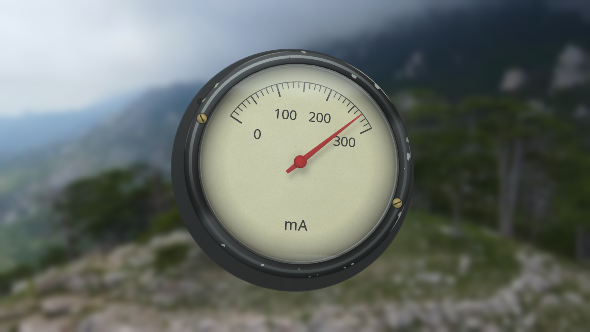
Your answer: 270 mA
